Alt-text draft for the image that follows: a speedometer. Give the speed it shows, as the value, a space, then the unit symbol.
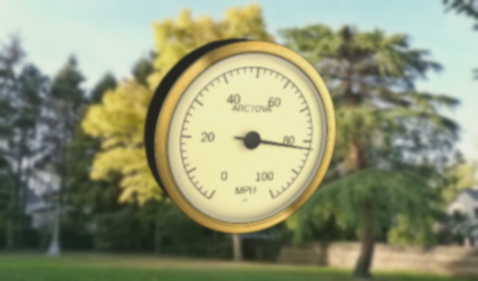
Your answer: 82 mph
